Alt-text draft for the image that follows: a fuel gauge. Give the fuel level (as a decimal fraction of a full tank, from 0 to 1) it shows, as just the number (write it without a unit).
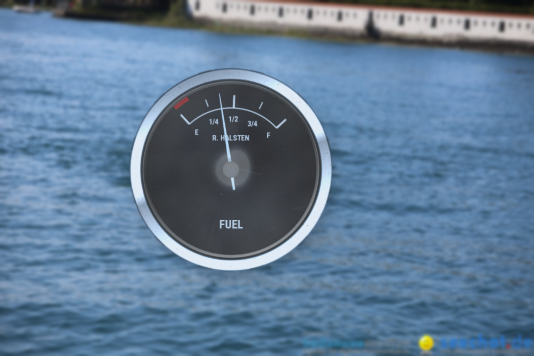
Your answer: 0.375
